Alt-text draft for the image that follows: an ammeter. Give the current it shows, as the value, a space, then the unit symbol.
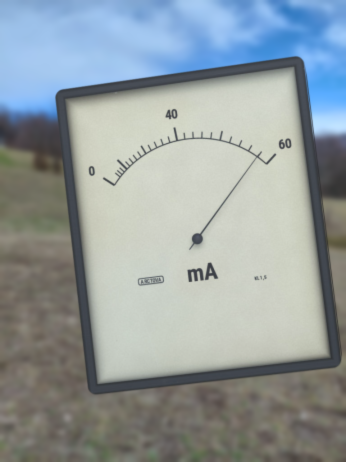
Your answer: 58 mA
